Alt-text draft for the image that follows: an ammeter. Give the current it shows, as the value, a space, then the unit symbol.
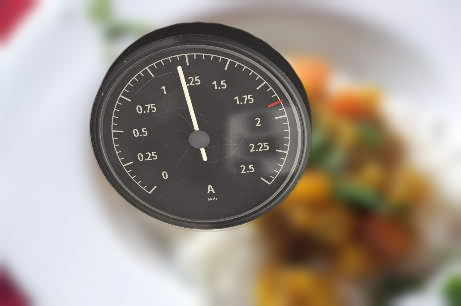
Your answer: 1.2 A
